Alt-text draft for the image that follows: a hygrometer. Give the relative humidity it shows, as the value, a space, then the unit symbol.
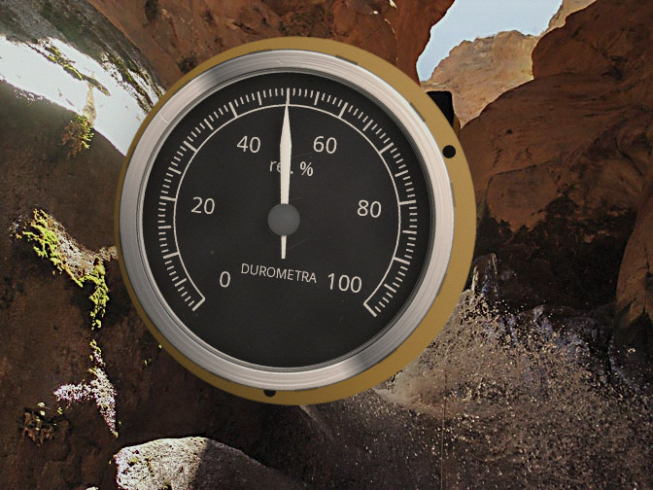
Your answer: 50 %
